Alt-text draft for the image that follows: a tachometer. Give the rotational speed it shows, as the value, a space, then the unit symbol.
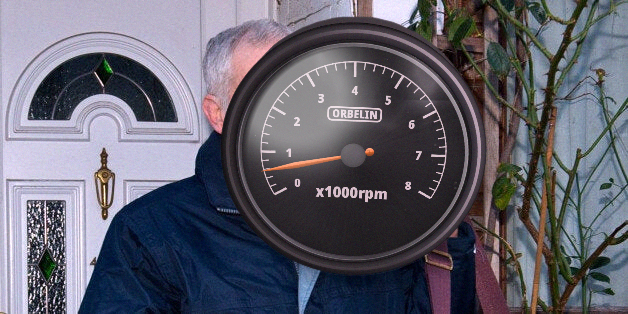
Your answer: 600 rpm
